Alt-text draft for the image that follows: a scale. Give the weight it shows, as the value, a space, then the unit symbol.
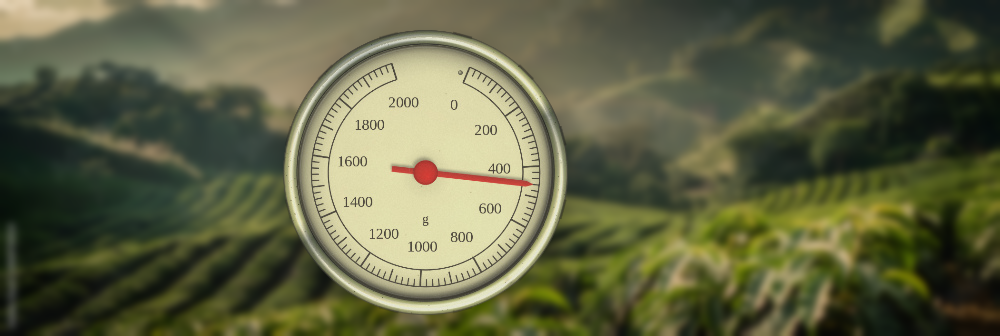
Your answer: 460 g
